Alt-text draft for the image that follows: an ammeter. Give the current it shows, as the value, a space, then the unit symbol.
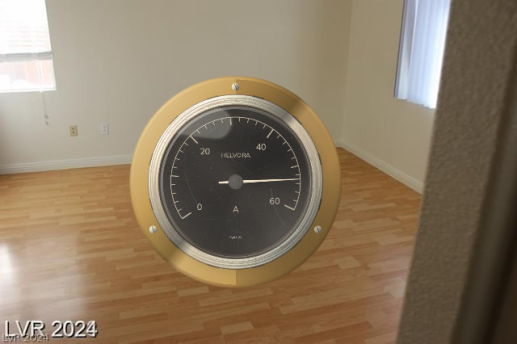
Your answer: 53 A
